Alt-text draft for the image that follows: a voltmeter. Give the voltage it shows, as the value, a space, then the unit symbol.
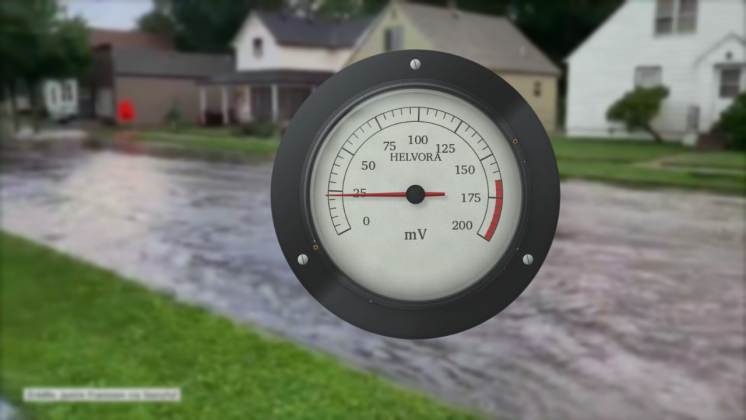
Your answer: 22.5 mV
